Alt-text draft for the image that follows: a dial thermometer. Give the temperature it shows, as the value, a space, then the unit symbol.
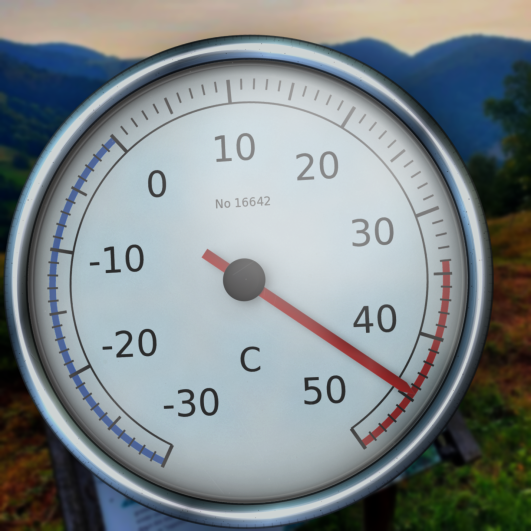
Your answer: 44.5 °C
